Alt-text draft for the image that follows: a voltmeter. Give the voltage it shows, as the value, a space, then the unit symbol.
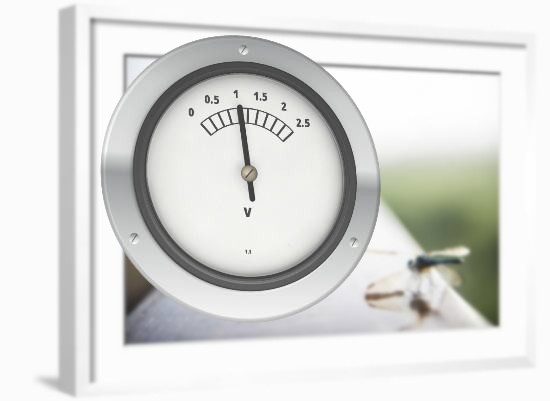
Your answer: 1 V
